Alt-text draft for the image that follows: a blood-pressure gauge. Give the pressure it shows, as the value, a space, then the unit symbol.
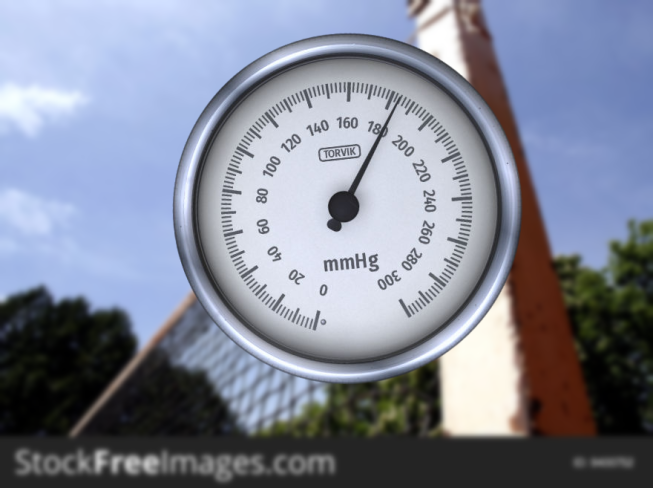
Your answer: 184 mmHg
